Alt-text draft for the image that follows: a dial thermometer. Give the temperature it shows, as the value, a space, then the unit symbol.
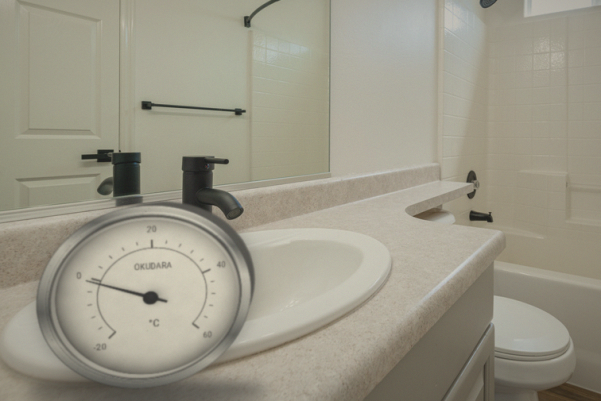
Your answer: 0 °C
